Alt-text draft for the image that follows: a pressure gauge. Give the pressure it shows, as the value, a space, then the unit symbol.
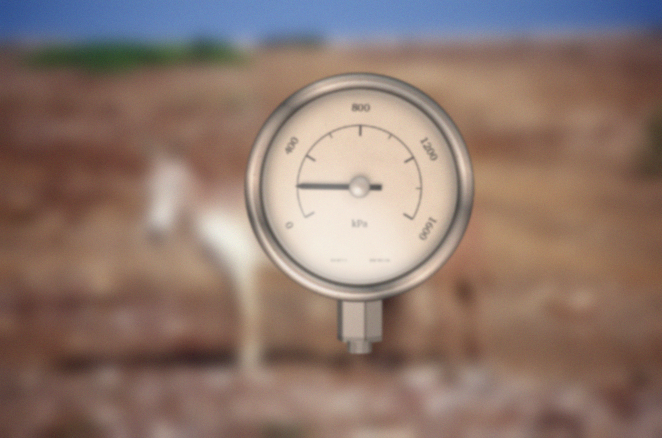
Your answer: 200 kPa
